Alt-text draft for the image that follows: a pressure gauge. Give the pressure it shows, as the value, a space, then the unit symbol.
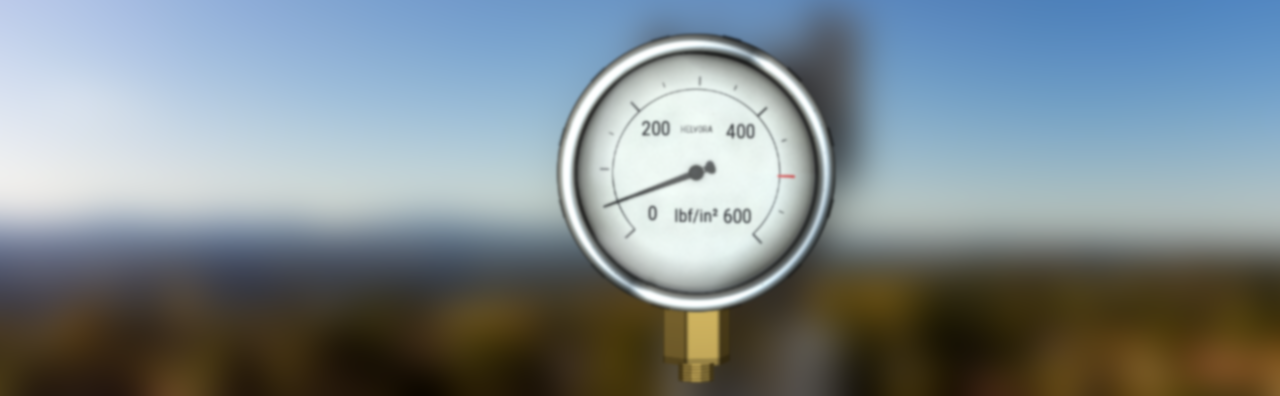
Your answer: 50 psi
